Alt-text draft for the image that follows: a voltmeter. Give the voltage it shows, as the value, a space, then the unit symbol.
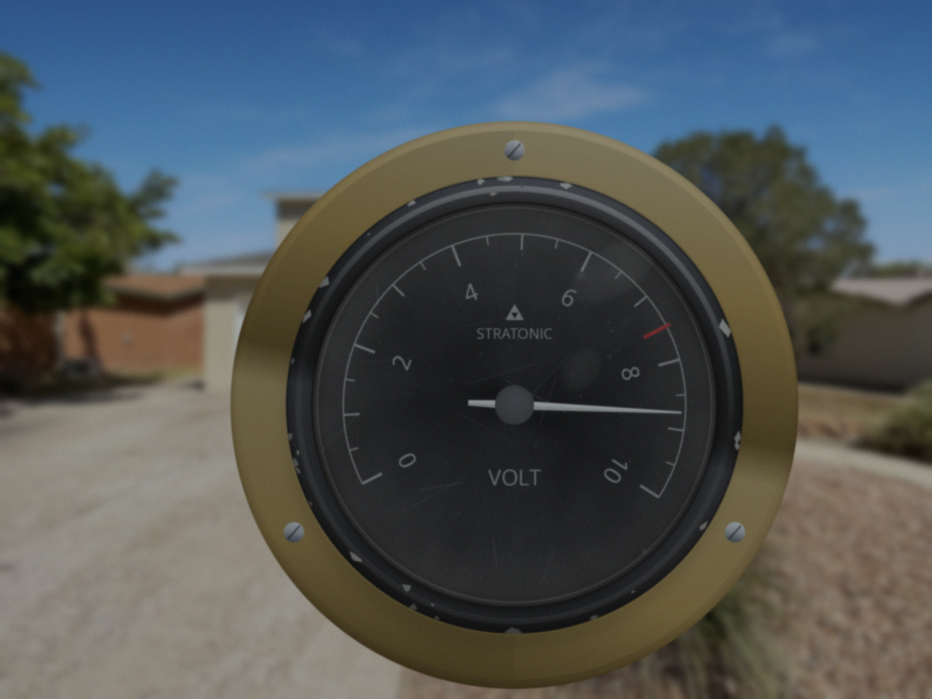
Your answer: 8.75 V
